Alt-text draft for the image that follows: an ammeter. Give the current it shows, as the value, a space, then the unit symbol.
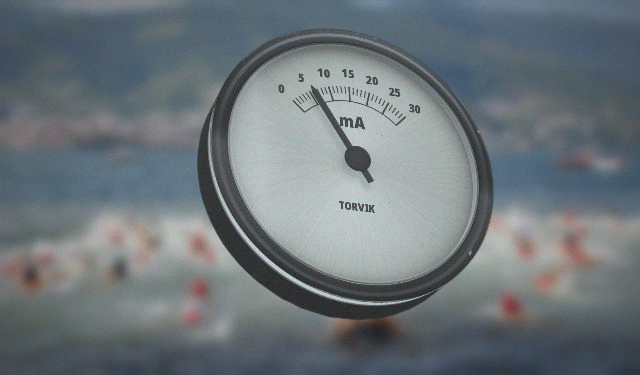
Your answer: 5 mA
